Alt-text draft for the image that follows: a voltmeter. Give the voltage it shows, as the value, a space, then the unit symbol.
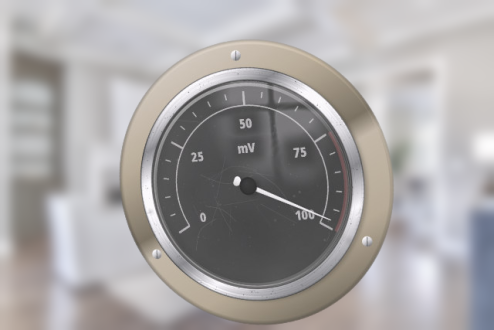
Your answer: 97.5 mV
